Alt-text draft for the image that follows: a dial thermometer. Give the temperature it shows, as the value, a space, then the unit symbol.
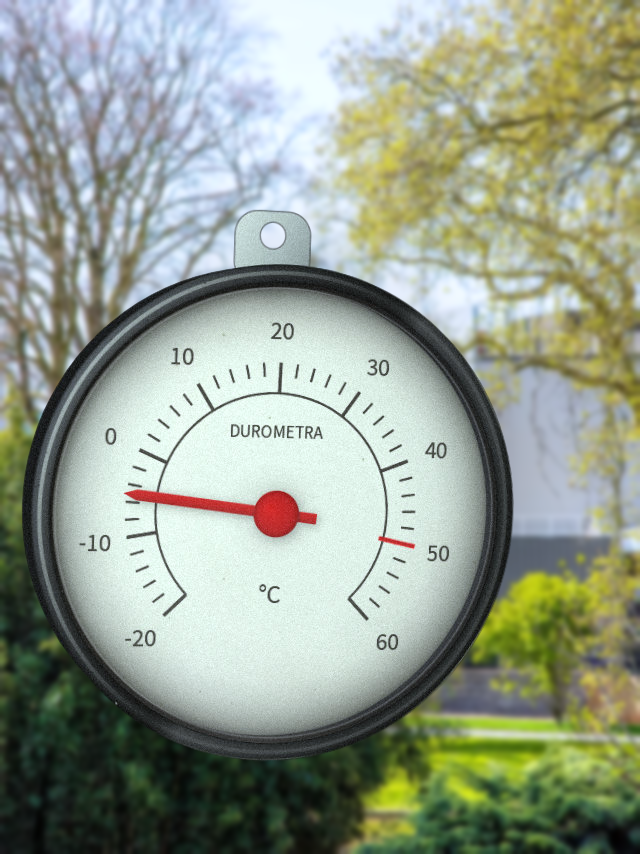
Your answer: -5 °C
